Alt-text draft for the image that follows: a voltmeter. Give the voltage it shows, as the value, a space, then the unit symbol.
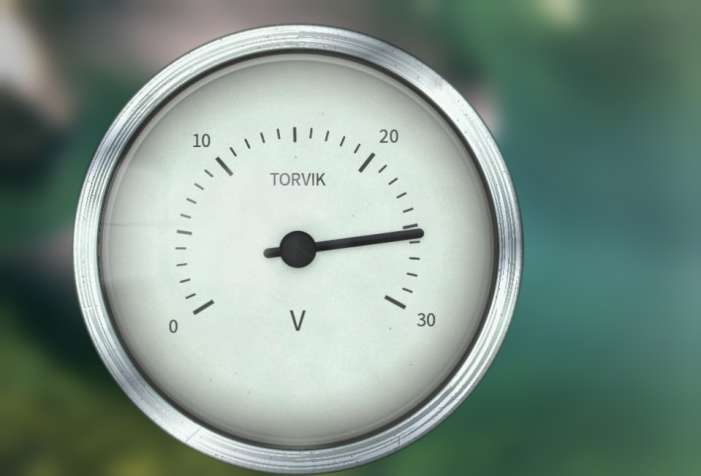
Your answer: 25.5 V
